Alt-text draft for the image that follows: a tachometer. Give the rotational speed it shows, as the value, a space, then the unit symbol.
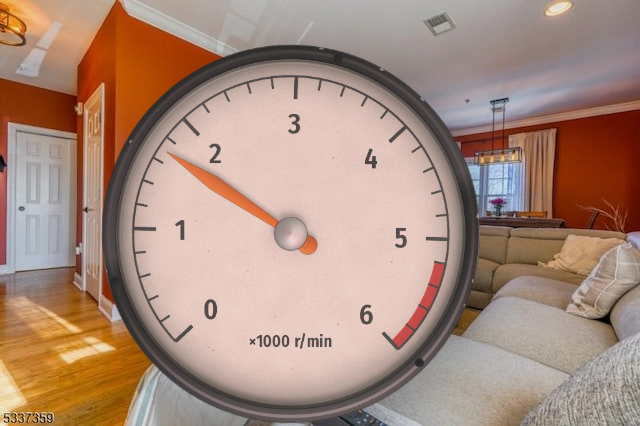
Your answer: 1700 rpm
